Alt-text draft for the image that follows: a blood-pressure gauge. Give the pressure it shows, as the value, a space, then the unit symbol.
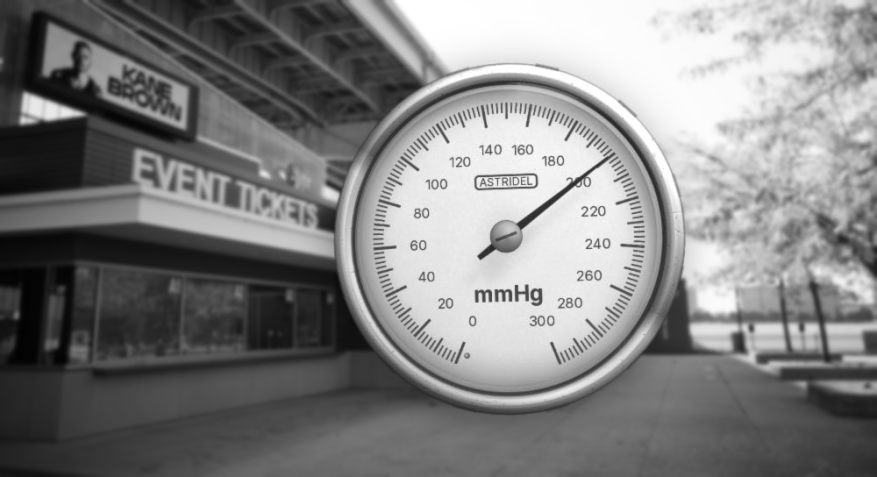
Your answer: 200 mmHg
